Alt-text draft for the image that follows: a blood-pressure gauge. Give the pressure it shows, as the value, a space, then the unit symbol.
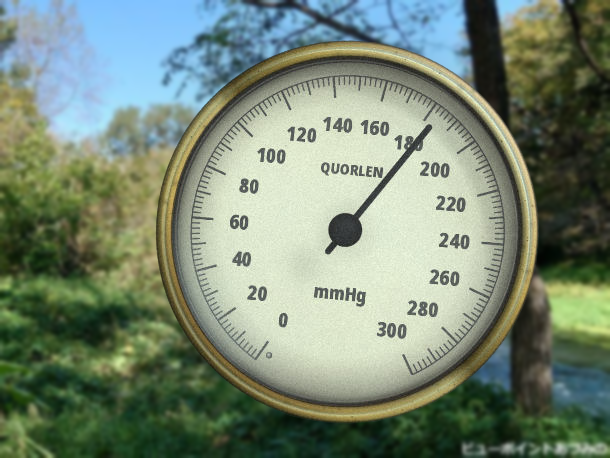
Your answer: 184 mmHg
